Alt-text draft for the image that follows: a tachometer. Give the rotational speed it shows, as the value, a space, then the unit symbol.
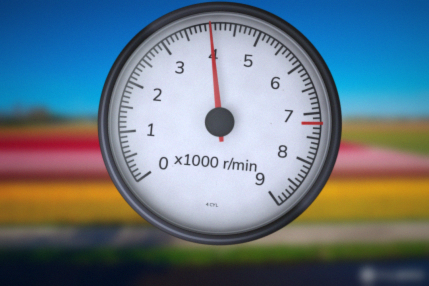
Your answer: 4000 rpm
